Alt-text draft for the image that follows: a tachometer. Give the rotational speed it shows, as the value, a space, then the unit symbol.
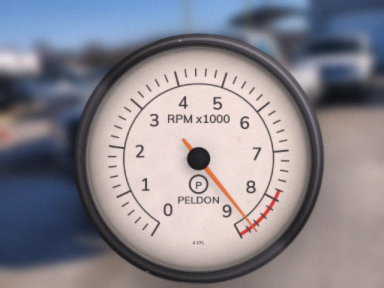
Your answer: 8700 rpm
